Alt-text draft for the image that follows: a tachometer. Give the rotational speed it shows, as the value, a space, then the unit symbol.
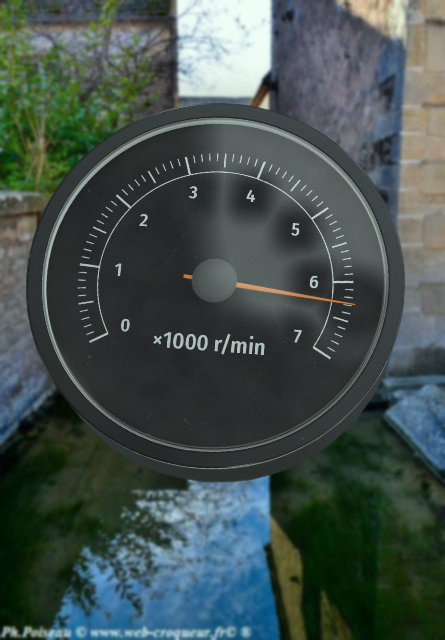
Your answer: 6300 rpm
